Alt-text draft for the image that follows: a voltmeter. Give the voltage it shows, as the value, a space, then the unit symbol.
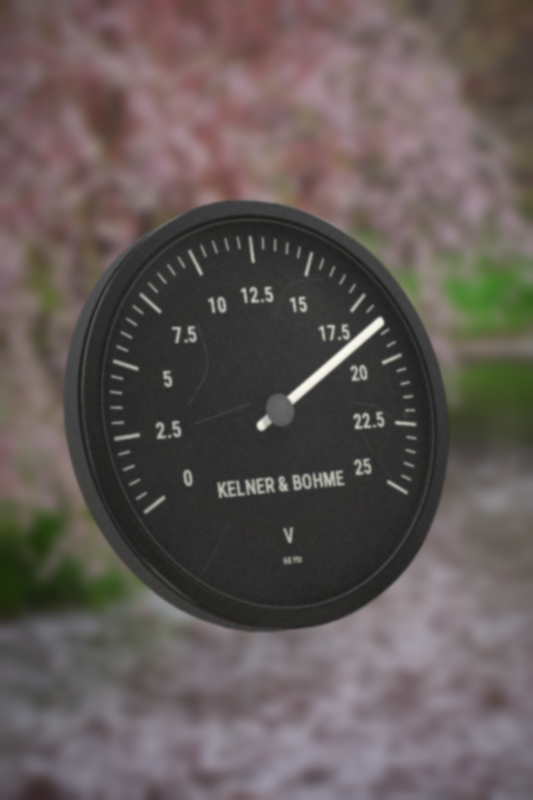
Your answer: 18.5 V
